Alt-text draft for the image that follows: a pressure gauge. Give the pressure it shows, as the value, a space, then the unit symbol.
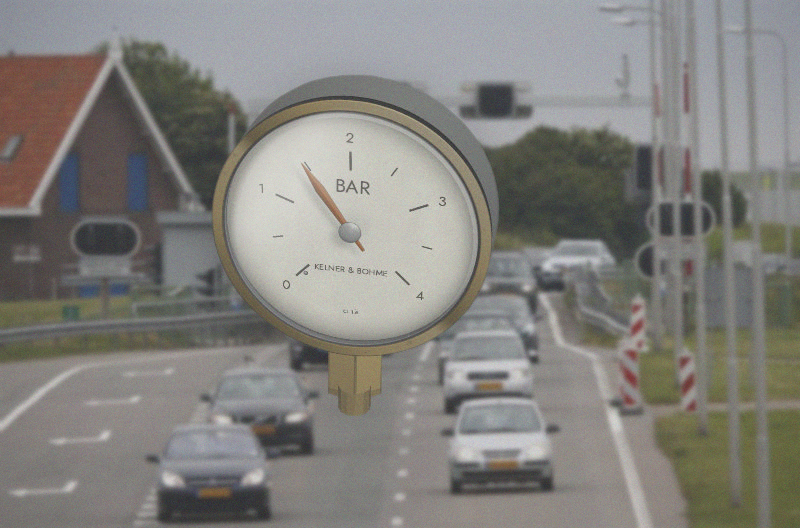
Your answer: 1.5 bar
